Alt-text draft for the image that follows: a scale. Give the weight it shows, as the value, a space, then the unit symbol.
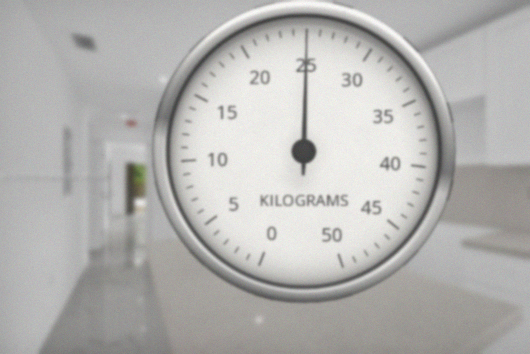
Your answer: 25 kg
